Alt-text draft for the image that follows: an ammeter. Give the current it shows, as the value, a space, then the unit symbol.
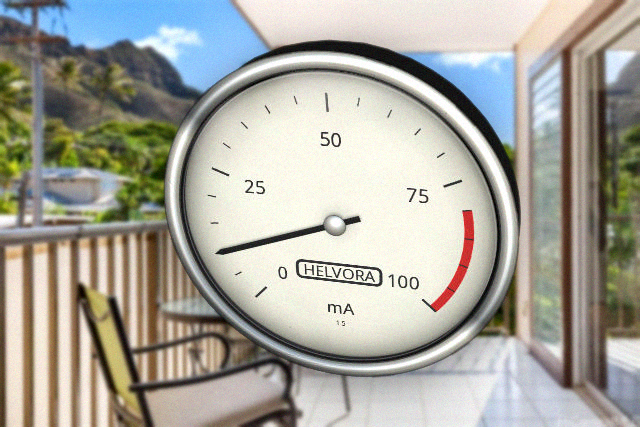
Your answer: 10 mA
